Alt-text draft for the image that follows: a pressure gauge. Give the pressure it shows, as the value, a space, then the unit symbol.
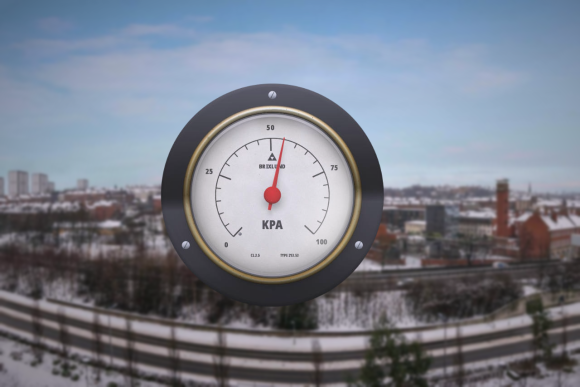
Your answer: 55 kPa
